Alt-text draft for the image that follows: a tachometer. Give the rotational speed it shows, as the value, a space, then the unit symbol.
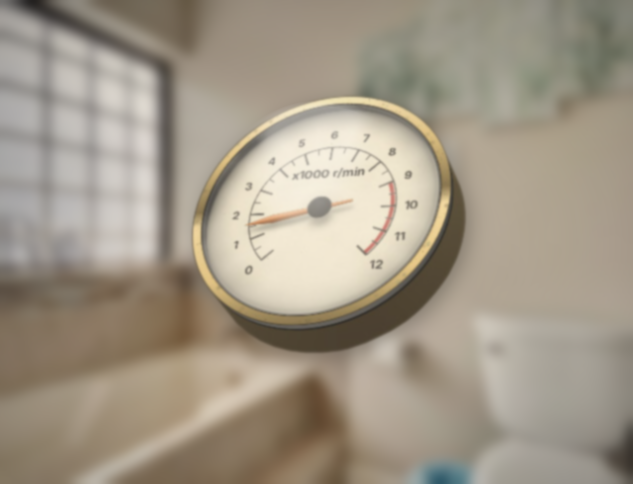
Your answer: 1500 rpm
